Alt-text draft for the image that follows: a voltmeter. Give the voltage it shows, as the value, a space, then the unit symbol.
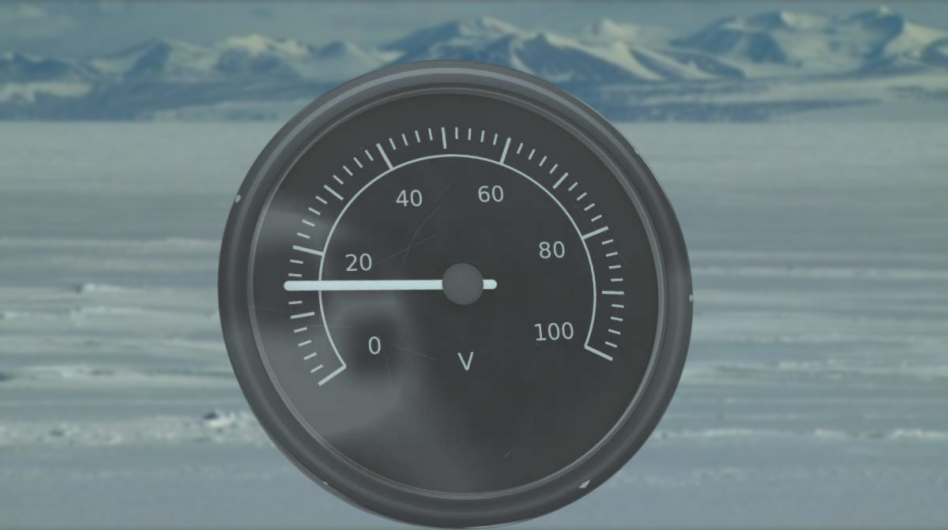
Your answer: 14 V
